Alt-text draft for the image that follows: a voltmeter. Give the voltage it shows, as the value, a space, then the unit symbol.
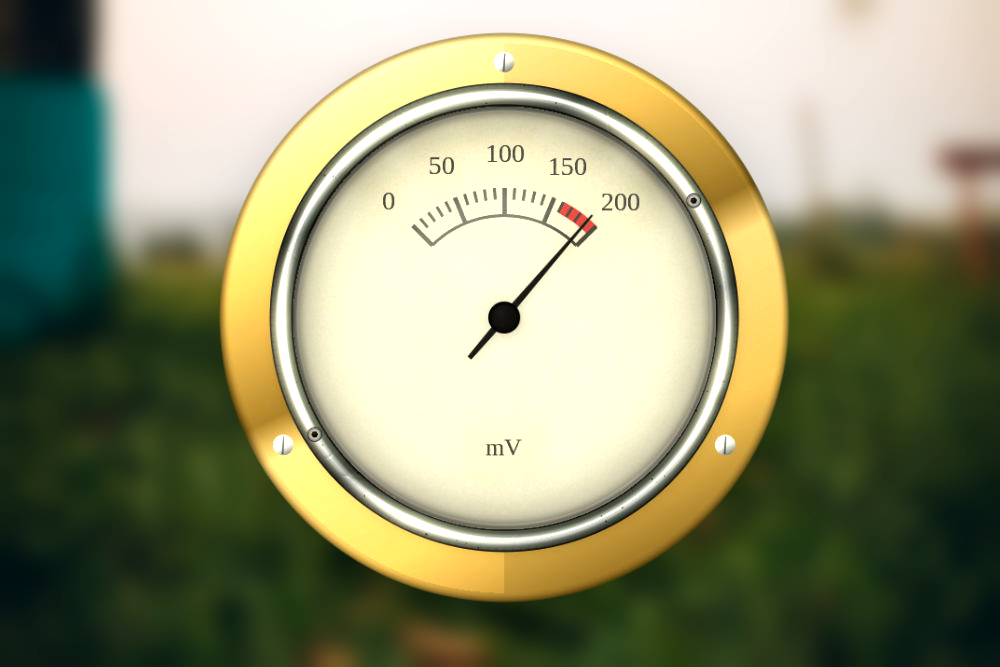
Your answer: 190 mV
